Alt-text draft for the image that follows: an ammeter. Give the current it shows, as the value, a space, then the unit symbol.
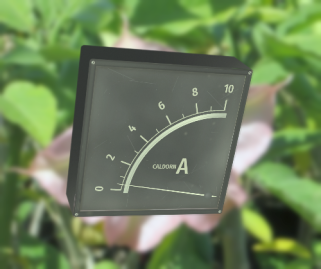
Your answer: 0.5 A
